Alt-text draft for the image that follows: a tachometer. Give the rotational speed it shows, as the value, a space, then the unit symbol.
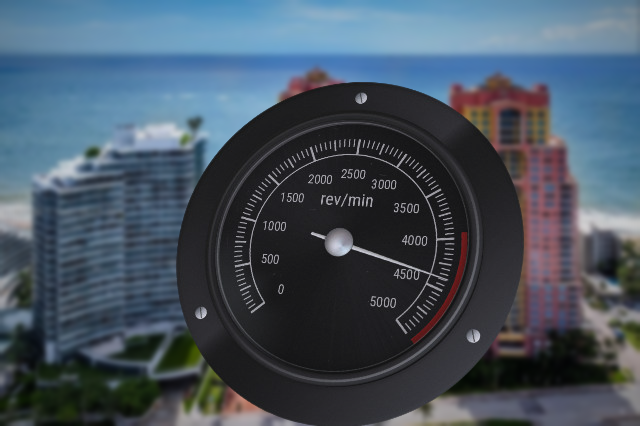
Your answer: 4400 rpm
